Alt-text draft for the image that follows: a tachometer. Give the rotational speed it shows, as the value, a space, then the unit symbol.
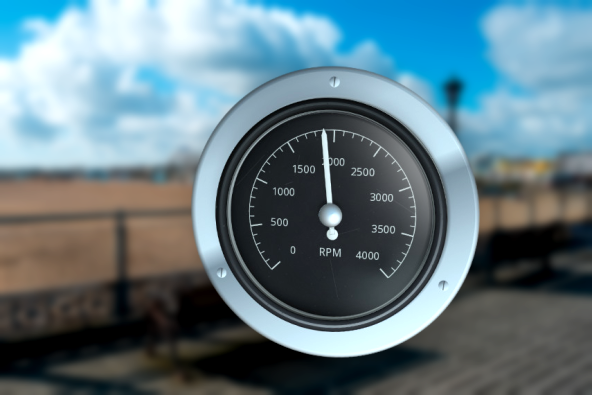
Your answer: 1900 rpm
